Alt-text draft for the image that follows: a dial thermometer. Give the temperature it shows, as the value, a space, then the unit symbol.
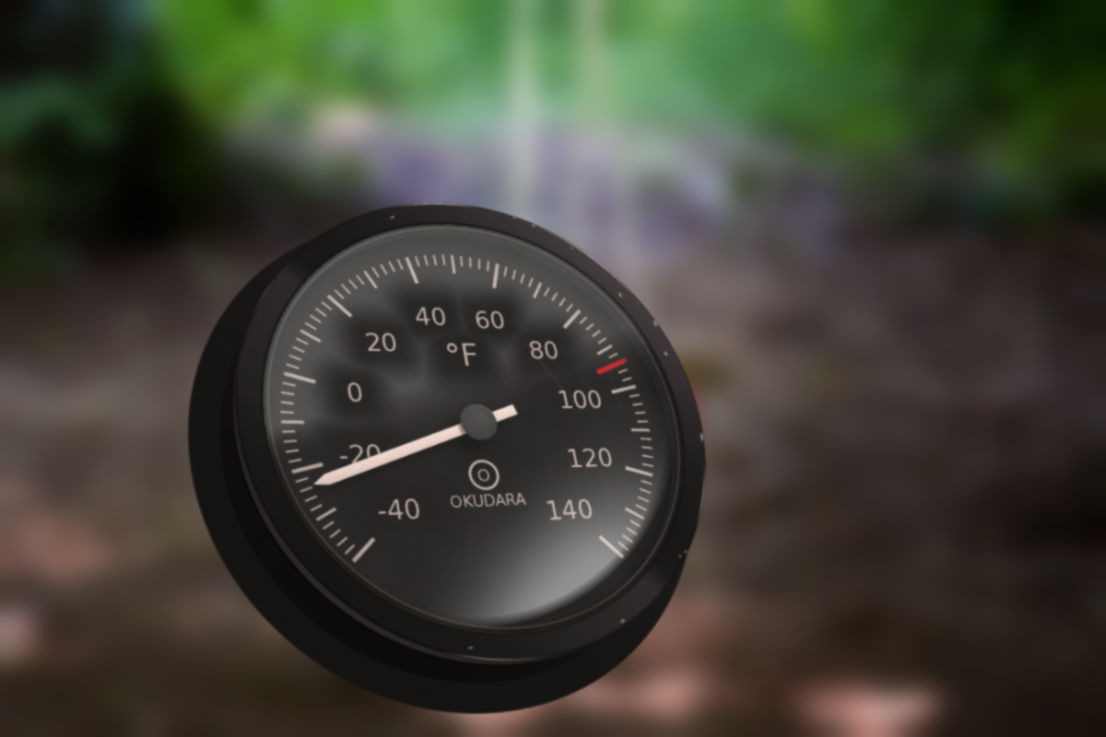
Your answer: -24 °F
